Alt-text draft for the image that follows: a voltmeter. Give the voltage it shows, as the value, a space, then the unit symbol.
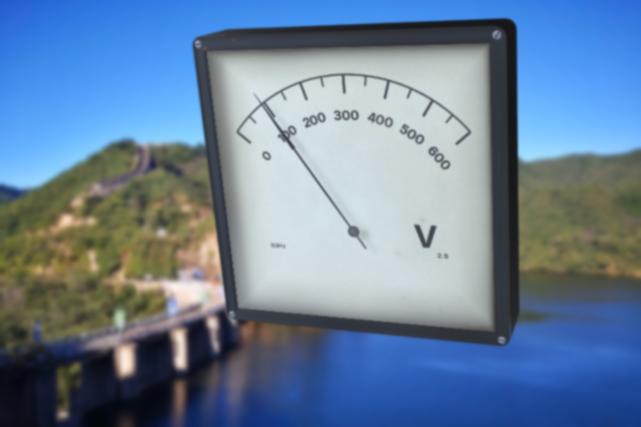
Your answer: 100 V
